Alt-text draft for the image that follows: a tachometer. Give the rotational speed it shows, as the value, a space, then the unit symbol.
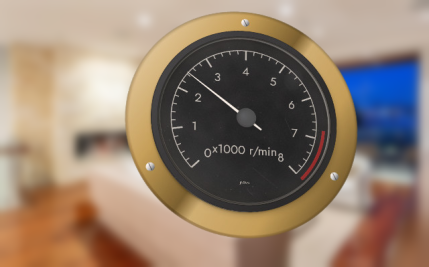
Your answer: 2400 rpm
